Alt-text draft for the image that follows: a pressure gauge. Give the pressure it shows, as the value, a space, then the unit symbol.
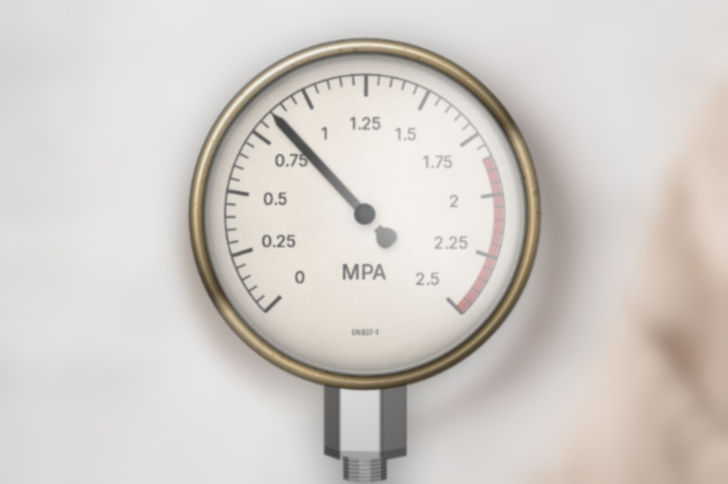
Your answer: 0.85 MPa
